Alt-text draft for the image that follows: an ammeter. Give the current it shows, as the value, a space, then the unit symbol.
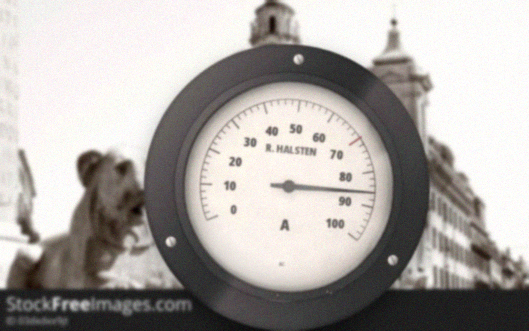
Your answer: 86 A
